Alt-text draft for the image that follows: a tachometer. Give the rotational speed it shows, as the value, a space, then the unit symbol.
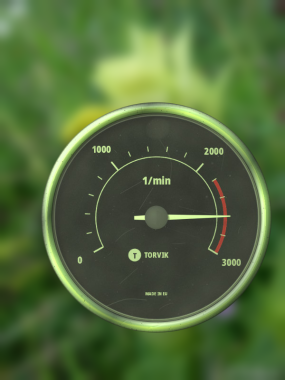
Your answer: 2600 rpm
